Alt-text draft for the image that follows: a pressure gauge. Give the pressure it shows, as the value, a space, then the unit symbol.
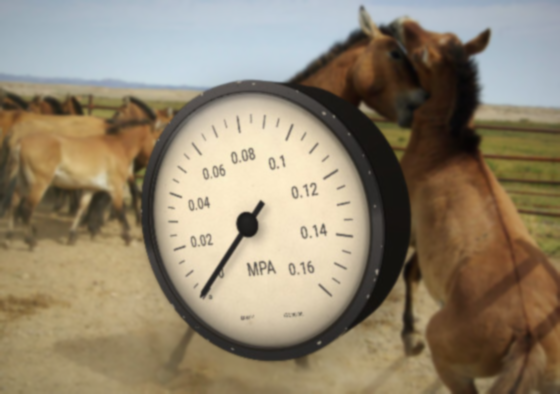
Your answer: 0 MPa
